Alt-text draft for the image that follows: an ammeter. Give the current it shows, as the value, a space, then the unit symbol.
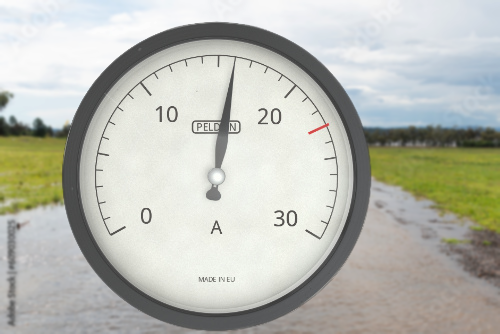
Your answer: 16 A
